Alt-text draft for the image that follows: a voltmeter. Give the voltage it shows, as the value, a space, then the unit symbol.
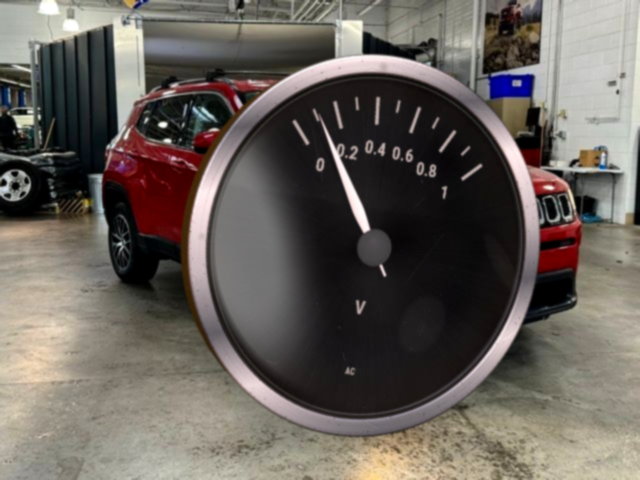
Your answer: 0.1 V
